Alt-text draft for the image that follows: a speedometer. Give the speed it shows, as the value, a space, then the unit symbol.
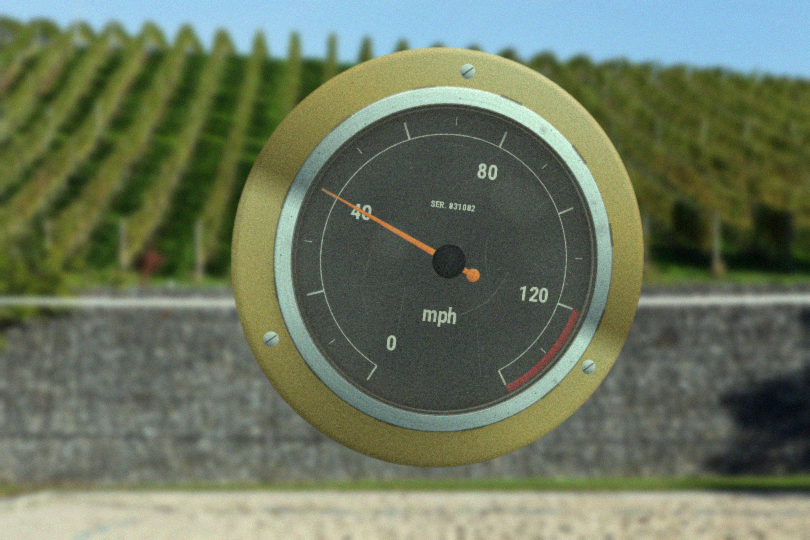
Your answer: 40 mph
